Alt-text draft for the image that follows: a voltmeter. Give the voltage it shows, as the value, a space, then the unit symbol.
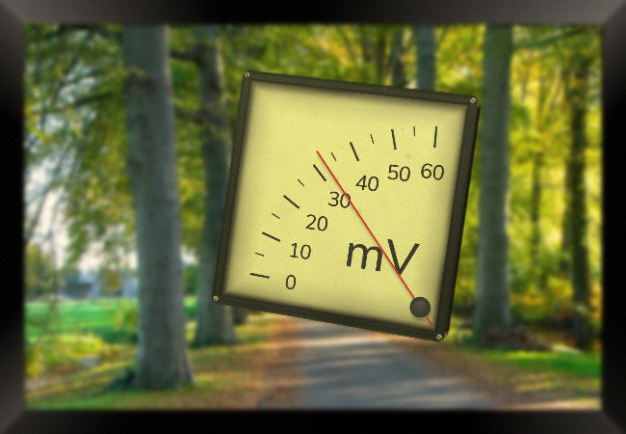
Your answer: 32.5 mV
